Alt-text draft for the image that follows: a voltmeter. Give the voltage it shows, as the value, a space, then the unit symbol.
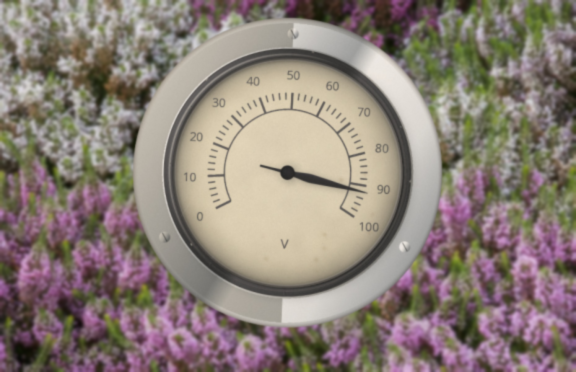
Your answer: 92 V
